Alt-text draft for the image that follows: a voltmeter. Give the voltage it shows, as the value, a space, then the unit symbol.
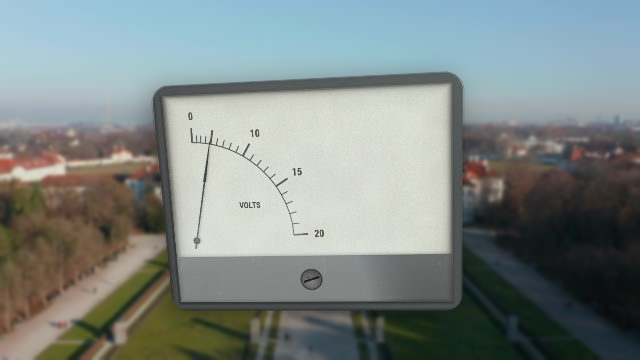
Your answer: 5 V
